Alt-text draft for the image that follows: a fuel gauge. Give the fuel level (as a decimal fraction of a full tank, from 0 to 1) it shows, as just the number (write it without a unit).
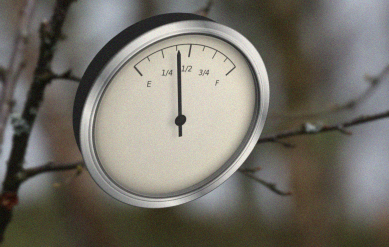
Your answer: 0.375
